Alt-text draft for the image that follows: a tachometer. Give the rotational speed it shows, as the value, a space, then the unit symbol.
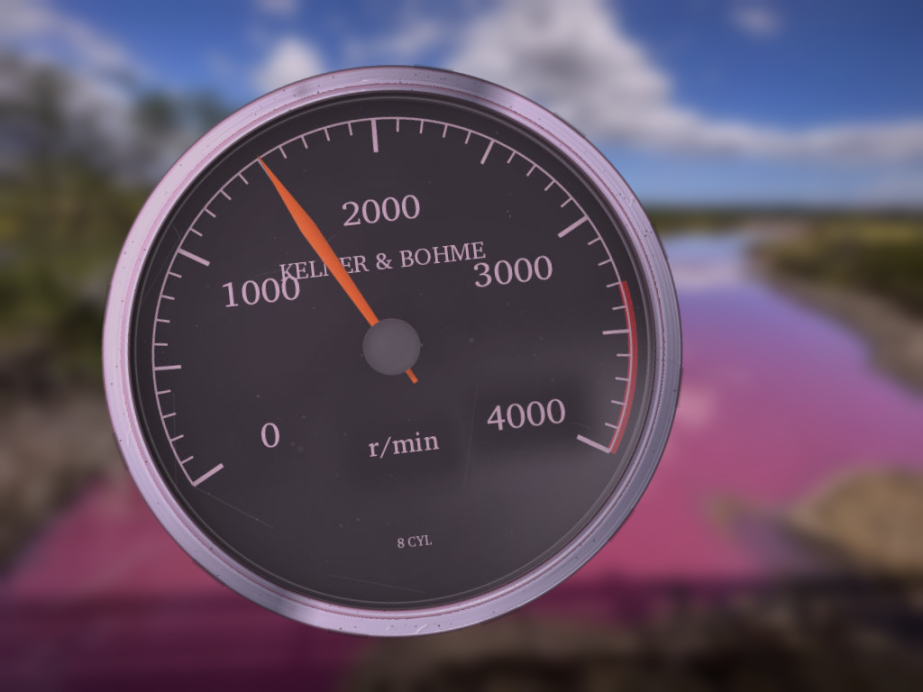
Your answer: 1500 rpm
